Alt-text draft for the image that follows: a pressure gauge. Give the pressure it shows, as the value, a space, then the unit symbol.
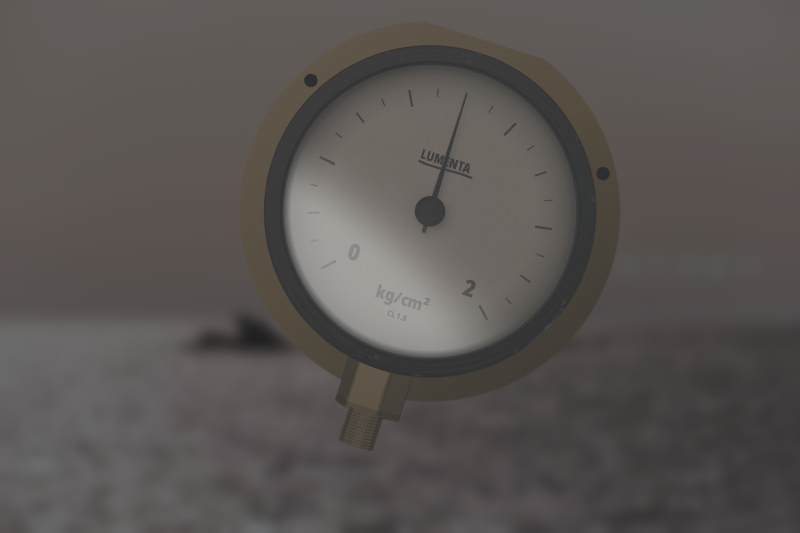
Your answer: 1 kg/cm²
